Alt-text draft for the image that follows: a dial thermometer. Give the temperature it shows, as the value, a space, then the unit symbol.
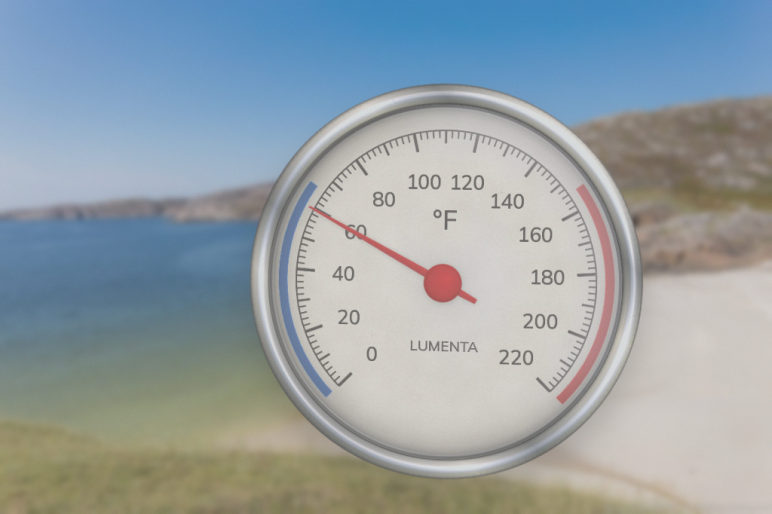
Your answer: 60 °F
